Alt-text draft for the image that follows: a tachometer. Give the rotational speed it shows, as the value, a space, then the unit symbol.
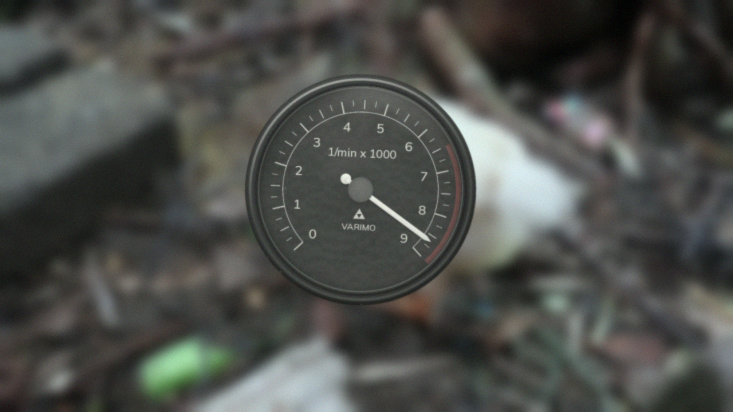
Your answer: 8625 rpm
